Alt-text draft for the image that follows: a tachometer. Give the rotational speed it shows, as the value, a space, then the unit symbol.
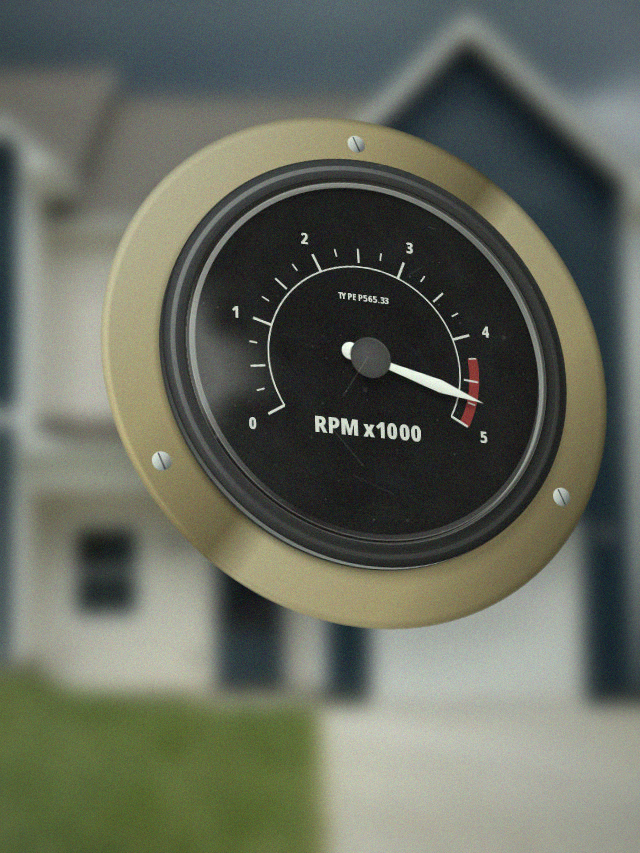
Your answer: 4750 rpm
